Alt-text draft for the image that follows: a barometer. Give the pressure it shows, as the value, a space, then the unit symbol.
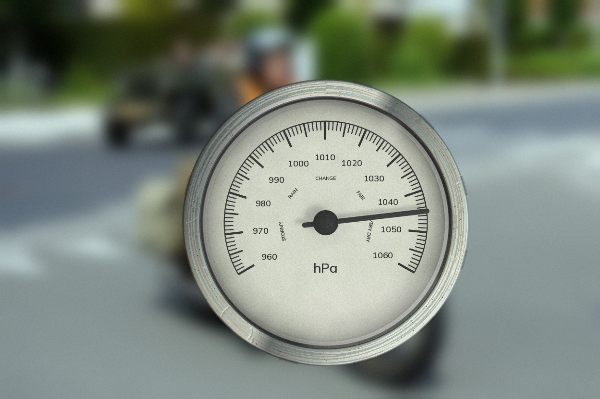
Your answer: 1045 hPa
